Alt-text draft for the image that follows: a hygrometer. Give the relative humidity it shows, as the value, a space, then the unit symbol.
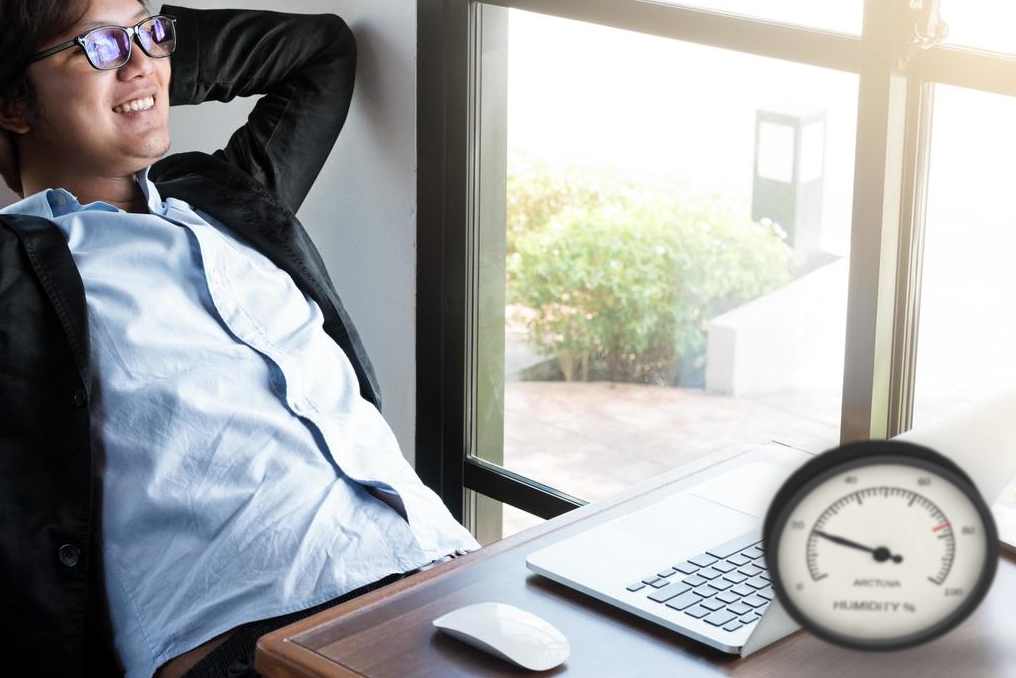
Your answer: 20 %
